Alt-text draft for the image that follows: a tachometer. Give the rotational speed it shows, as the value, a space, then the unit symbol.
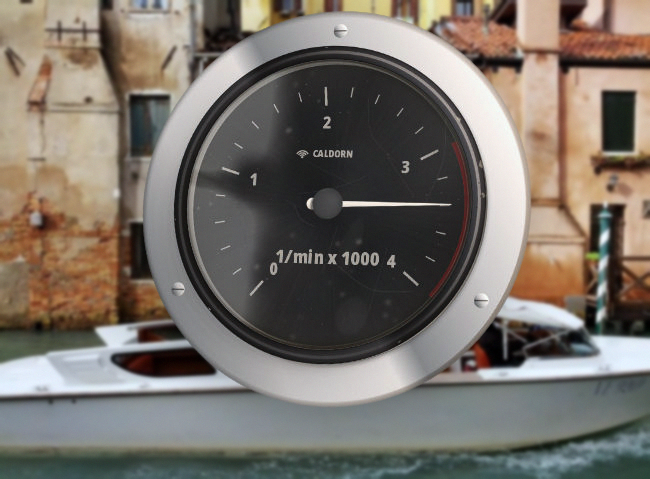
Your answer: 3400 rpm
